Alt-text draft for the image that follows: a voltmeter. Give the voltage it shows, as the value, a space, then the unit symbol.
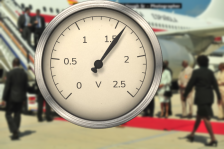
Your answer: 1.6 V
